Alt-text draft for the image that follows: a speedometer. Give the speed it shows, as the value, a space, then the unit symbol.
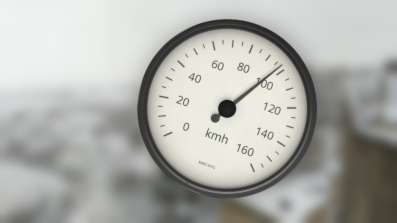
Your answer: 97.5 km/h
